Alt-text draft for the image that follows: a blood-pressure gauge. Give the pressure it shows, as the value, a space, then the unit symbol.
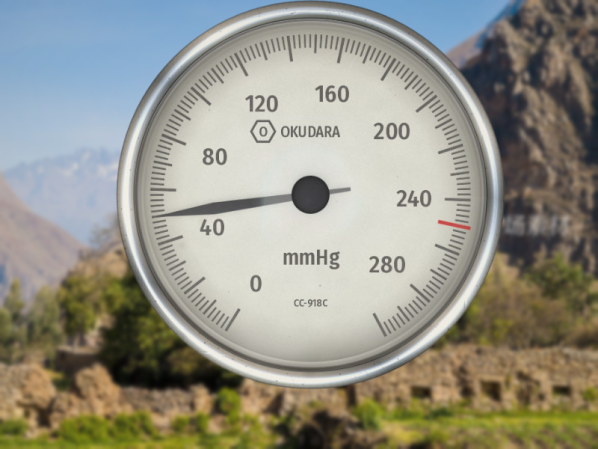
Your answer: 50 mmHg
